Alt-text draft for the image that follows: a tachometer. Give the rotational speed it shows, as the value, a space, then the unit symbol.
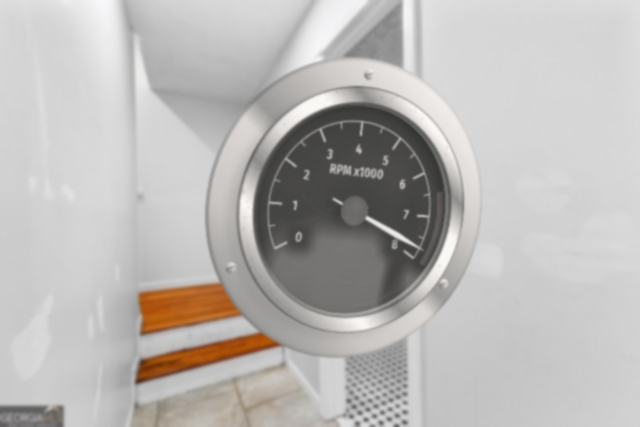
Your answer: 7750 rpm
